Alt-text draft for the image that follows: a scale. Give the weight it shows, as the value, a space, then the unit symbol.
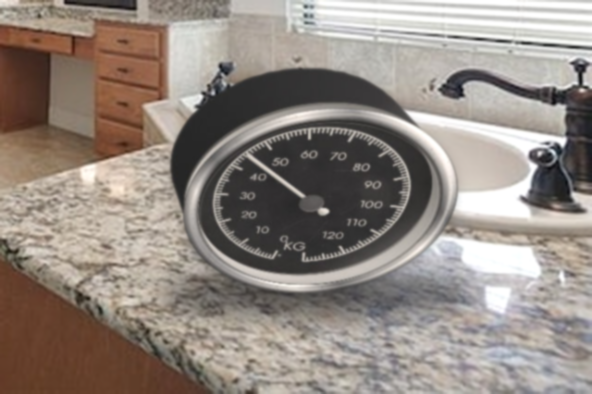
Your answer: 45 kg
